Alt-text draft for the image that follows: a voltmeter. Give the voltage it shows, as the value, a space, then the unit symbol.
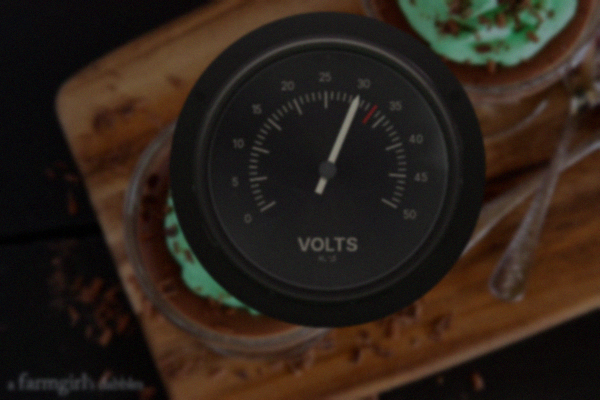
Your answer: 30 V
